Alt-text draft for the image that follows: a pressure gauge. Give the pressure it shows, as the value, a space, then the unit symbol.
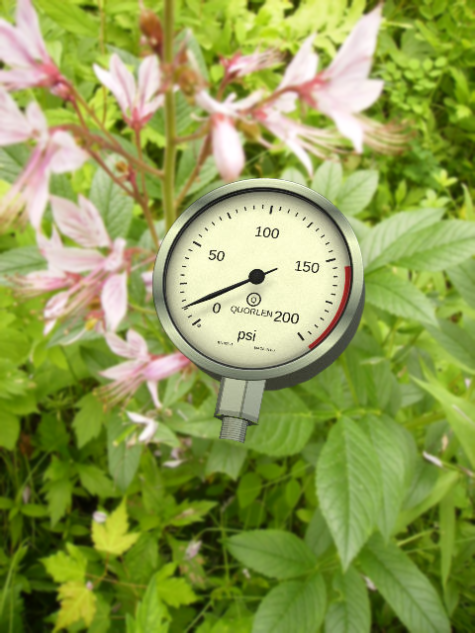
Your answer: 10 psi
